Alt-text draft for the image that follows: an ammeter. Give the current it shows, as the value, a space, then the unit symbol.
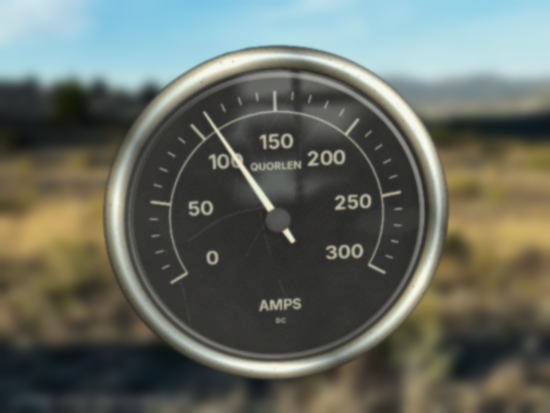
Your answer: 110 A
